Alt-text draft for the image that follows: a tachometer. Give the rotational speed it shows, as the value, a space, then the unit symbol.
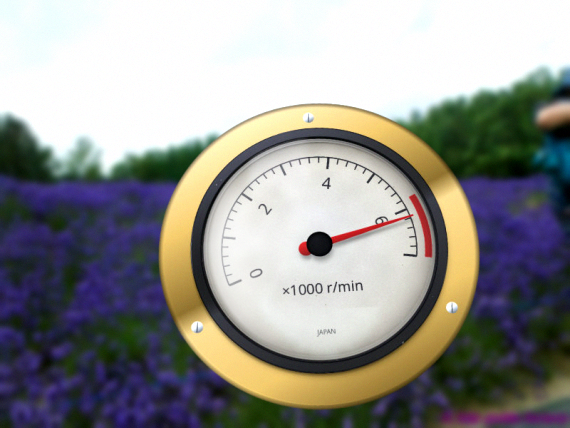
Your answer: 6200 rpm
